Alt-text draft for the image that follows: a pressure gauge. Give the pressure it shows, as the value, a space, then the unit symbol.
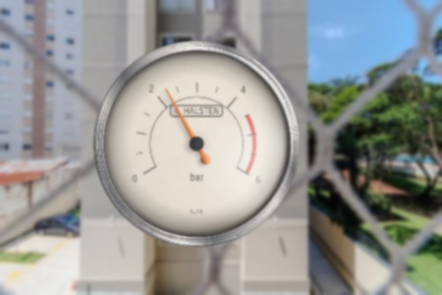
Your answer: 2.25 bar
